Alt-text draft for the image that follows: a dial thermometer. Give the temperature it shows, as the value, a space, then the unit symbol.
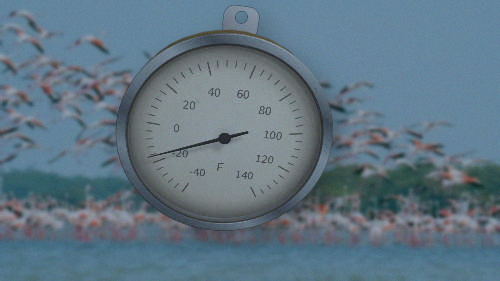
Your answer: -16 °F
